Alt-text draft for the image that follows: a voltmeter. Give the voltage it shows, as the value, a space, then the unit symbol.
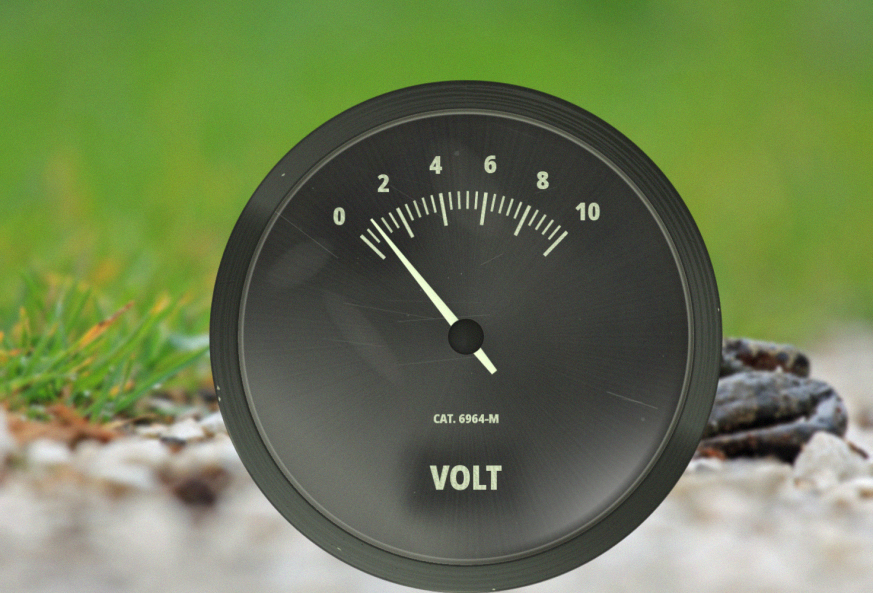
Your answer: 0.8 V
